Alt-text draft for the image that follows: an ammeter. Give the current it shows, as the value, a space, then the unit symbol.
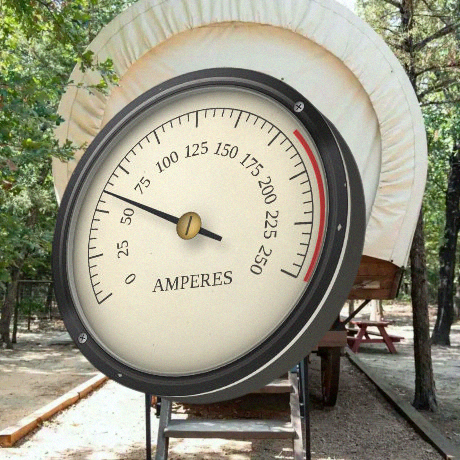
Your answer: 60 A
